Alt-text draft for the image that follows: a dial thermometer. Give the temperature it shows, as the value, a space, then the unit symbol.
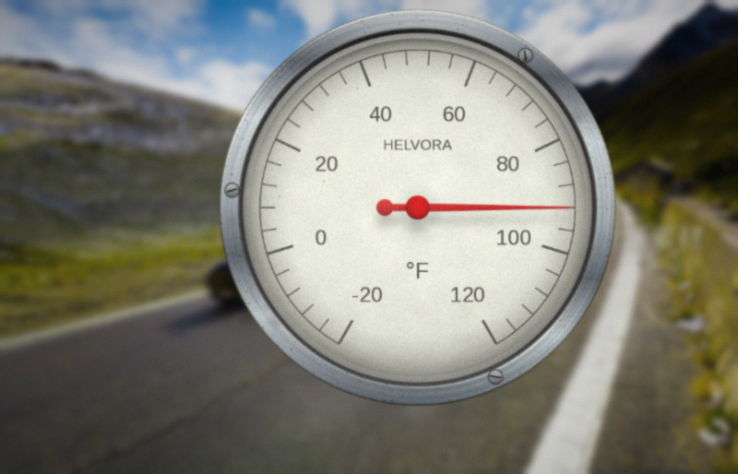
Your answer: 92 °F
